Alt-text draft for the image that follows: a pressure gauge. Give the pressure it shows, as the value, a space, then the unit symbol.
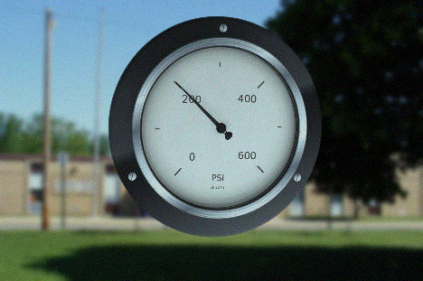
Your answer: 200 psi
